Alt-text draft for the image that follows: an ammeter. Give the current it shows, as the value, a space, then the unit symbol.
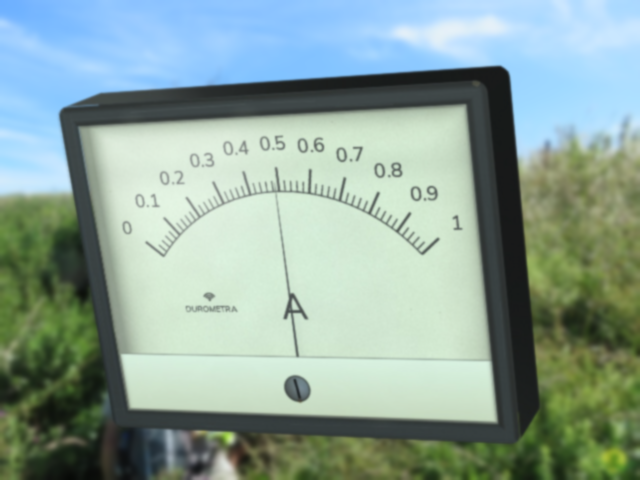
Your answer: 0.5 A
